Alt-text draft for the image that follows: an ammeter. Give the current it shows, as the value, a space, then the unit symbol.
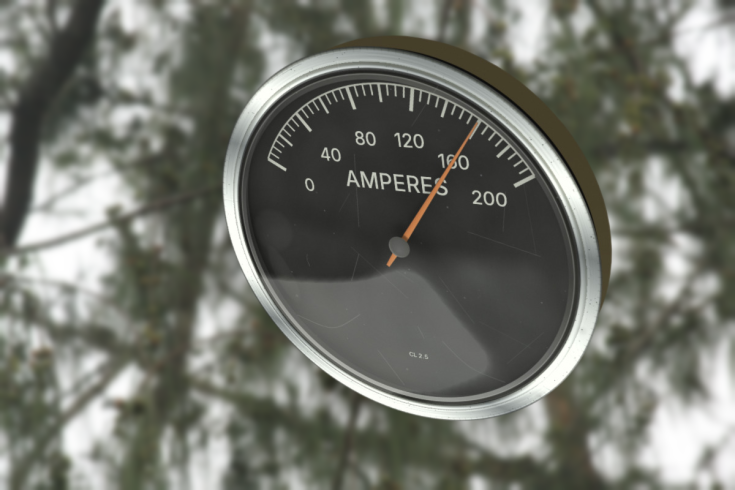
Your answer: 160 A
